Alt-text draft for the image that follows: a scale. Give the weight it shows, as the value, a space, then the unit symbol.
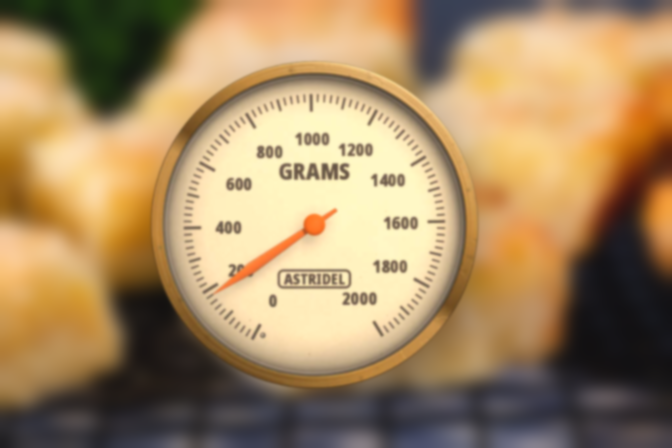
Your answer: 180 g
